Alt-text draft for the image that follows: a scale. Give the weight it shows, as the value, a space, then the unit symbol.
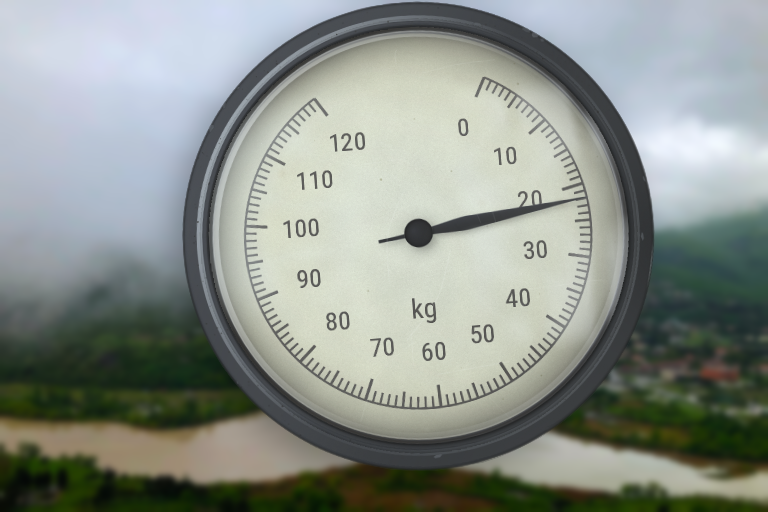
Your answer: 22 kg
